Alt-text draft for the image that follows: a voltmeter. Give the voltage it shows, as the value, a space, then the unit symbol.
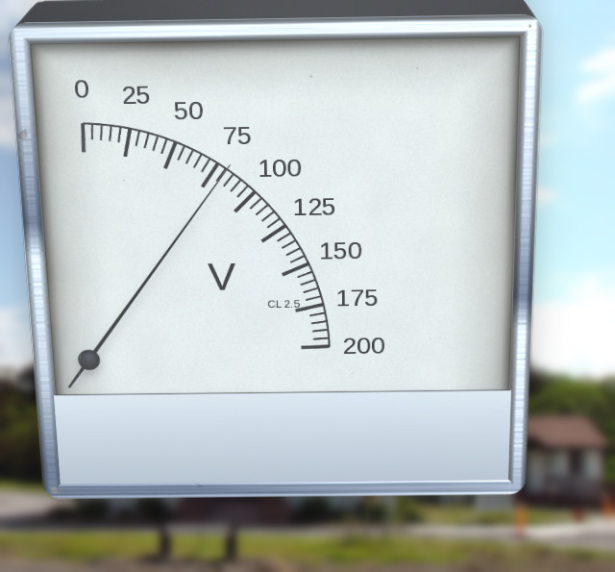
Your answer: 80 V
